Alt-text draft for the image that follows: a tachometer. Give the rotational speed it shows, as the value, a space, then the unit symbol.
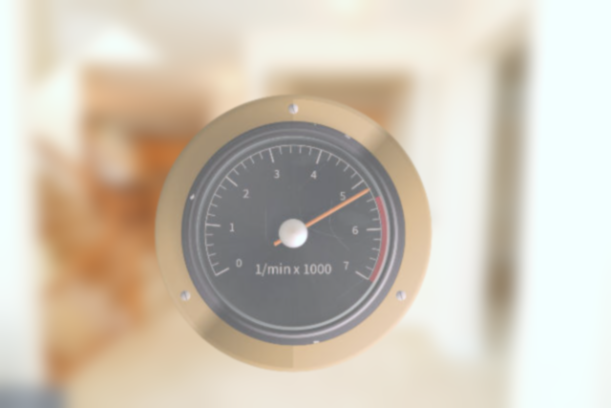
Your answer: 5200 rpm
